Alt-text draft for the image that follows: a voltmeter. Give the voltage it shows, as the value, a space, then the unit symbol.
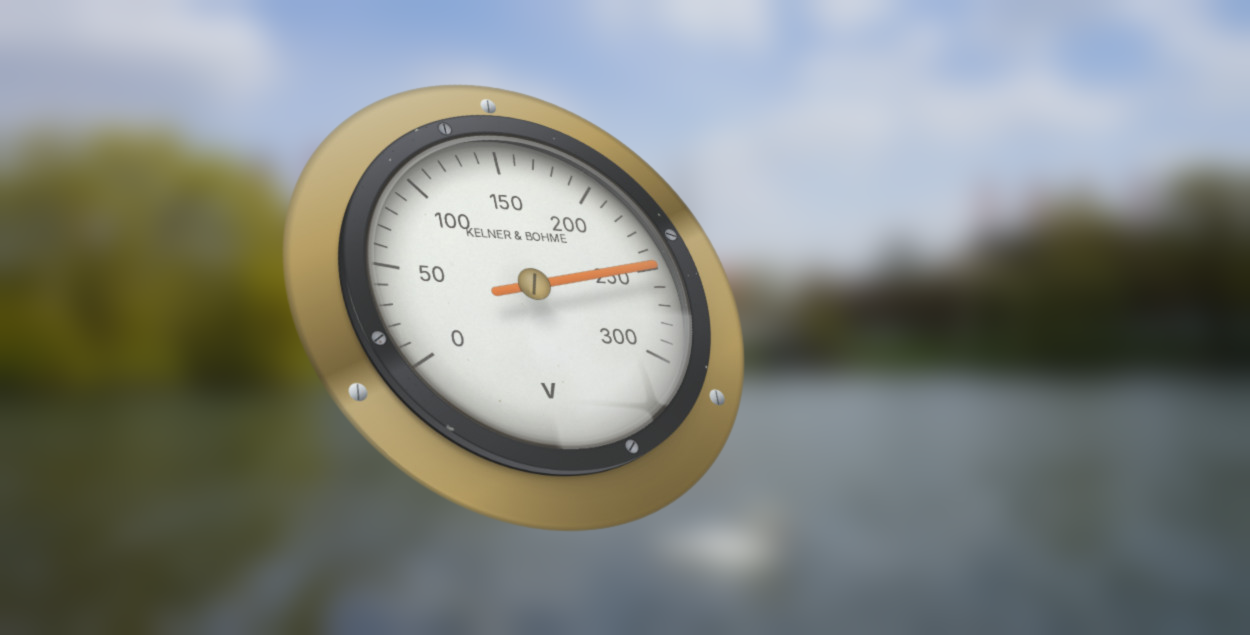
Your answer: 250 V
